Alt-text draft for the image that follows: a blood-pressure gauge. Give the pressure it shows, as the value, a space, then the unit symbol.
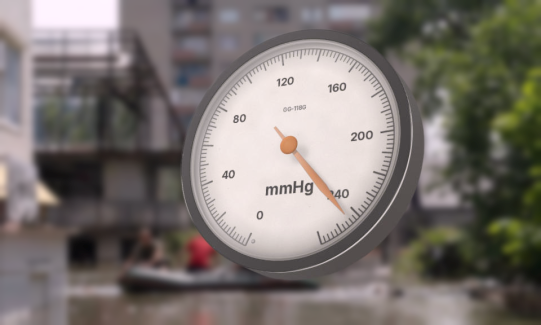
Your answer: 244 mmHg
